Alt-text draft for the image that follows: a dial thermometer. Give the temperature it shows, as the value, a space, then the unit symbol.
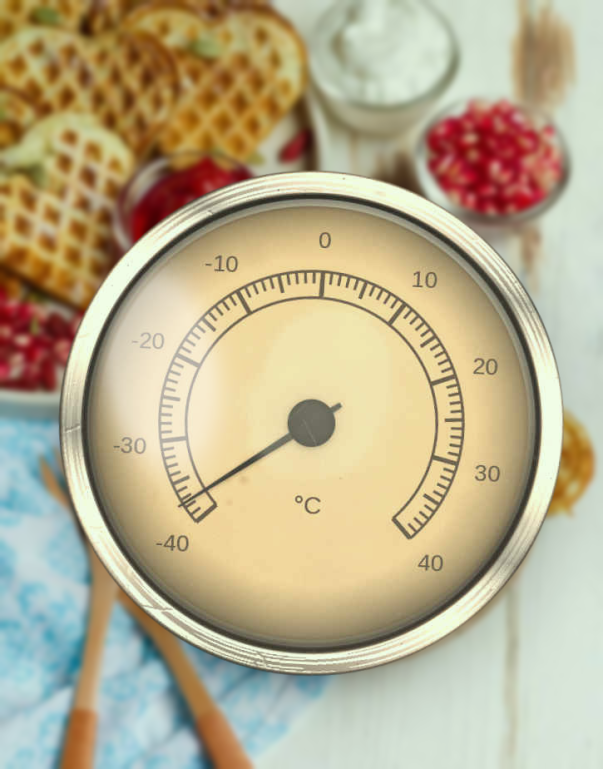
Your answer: -37.5 °C
